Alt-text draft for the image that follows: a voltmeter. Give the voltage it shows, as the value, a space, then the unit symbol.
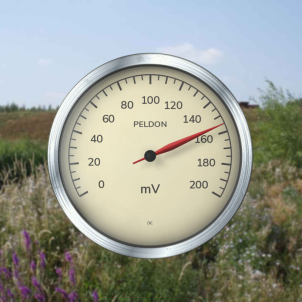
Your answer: 155 mV
